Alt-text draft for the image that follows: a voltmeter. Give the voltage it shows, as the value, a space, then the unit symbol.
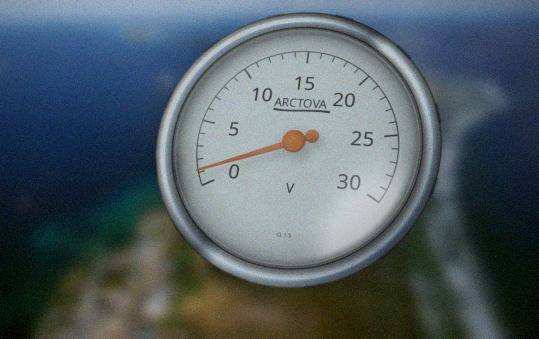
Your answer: 1 V
